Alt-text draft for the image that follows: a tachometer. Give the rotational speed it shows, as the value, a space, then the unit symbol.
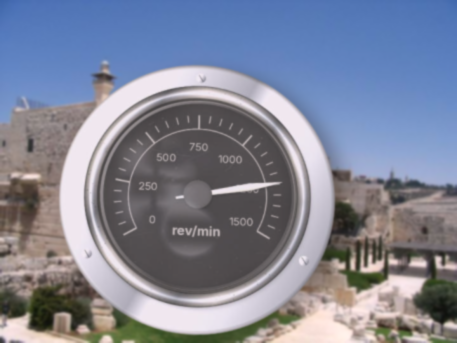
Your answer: 1250 rpm
